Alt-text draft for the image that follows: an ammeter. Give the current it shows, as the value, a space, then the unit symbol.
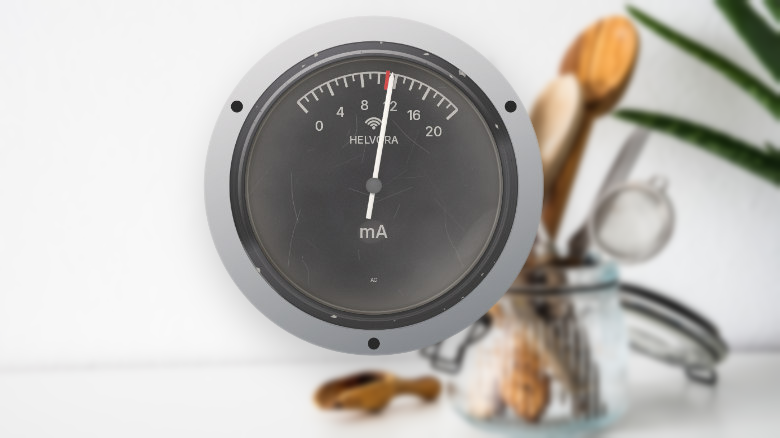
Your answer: 11.5 mA
